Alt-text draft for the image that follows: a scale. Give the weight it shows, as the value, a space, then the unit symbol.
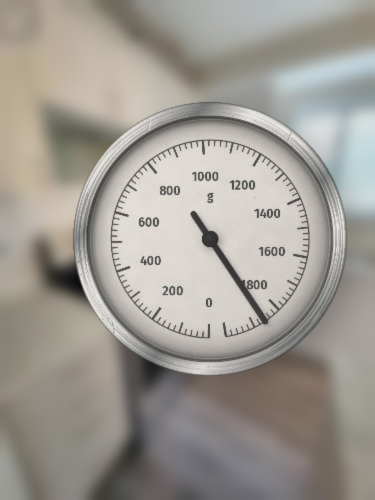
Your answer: 1860 g
